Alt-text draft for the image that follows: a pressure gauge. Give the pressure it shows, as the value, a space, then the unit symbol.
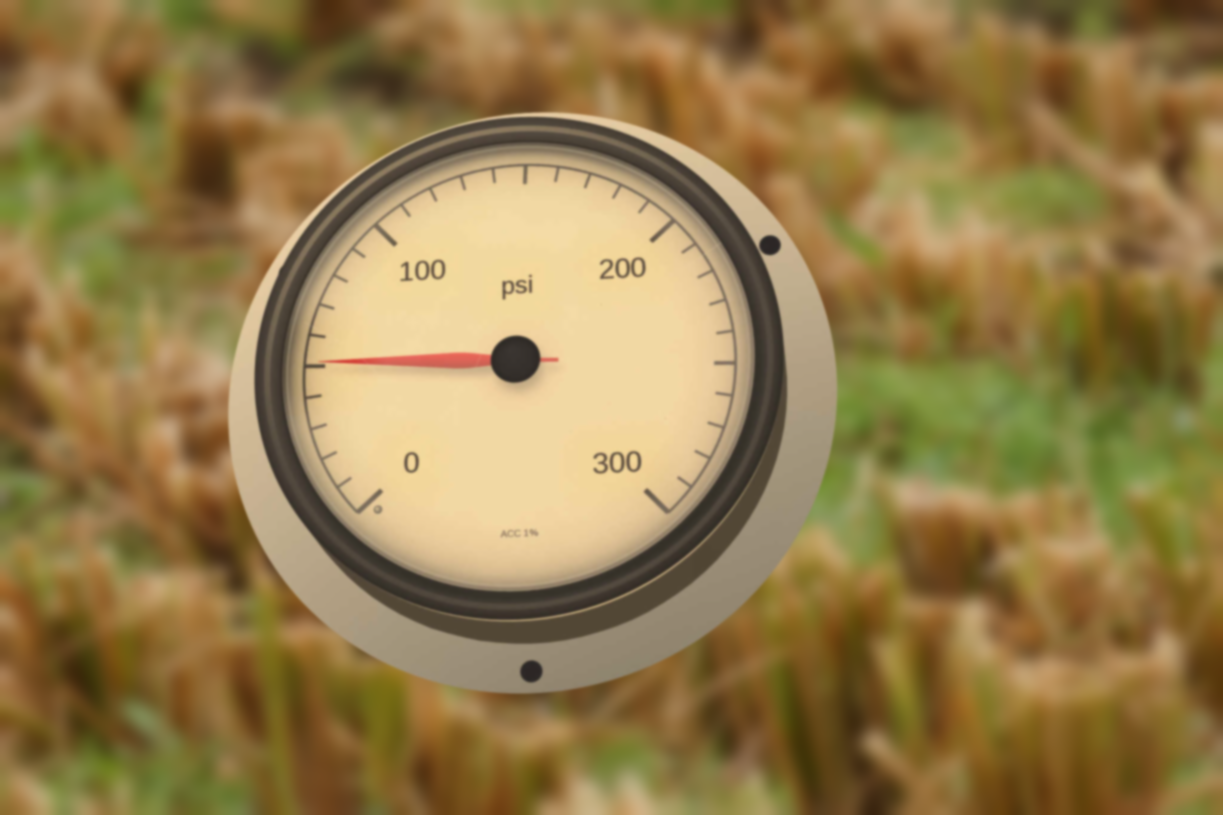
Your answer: 50 psi
